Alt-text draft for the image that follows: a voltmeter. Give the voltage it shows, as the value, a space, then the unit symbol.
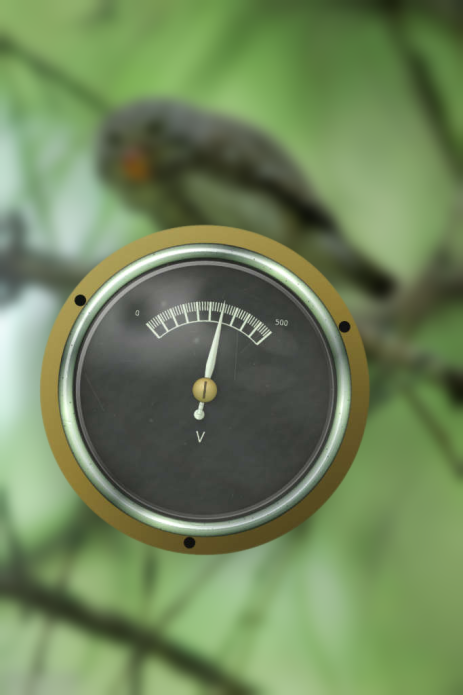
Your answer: 300 V
